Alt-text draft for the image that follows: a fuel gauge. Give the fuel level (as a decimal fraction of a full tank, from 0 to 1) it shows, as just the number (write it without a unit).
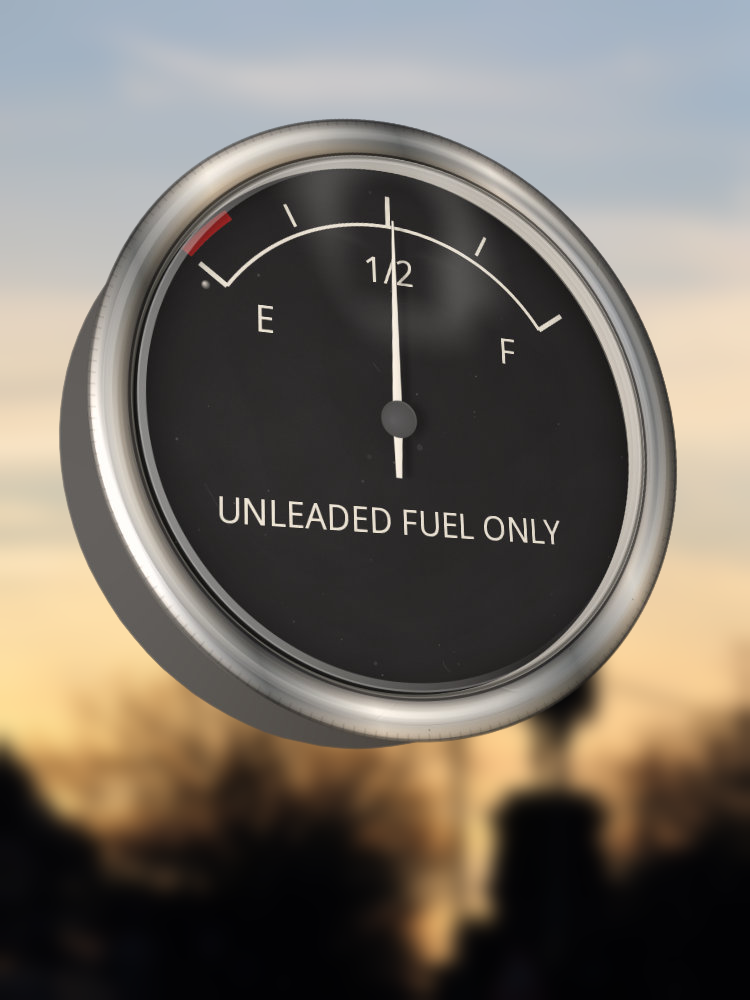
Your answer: 0.5
